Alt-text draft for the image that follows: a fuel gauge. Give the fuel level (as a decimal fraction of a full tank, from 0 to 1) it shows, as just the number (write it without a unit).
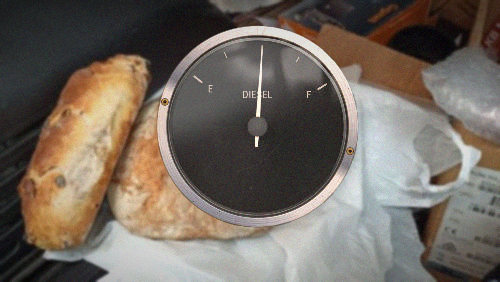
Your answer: 0.5
